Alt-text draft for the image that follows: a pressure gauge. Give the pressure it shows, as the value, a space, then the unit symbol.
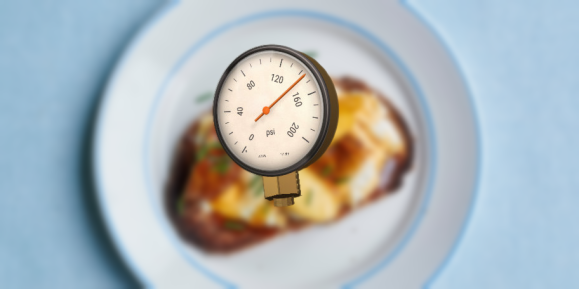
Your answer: 145 psi
